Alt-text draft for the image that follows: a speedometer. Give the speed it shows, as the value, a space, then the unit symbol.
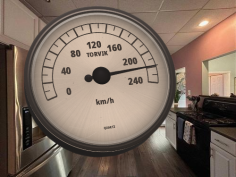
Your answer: 220 km/h
